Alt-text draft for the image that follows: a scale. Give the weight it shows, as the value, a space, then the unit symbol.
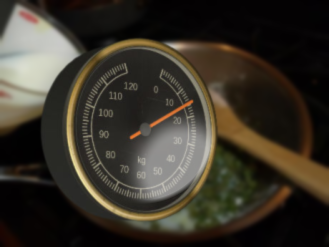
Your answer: 15 kg
